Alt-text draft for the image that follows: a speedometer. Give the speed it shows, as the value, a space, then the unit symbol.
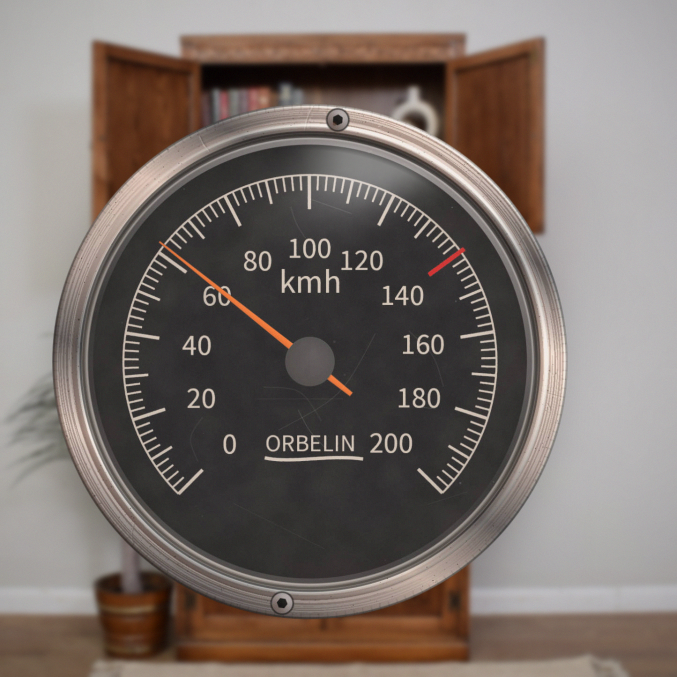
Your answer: 62 km/h
